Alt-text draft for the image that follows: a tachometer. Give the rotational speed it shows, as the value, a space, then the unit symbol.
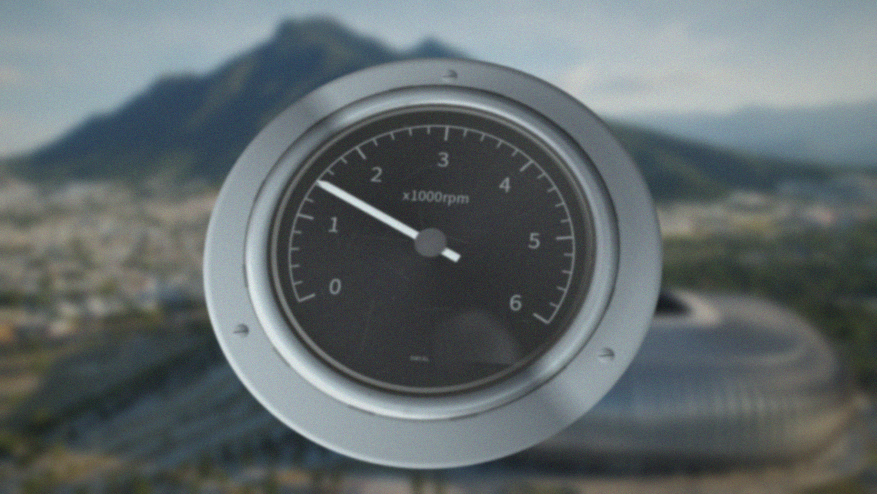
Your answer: 1400 rpm
